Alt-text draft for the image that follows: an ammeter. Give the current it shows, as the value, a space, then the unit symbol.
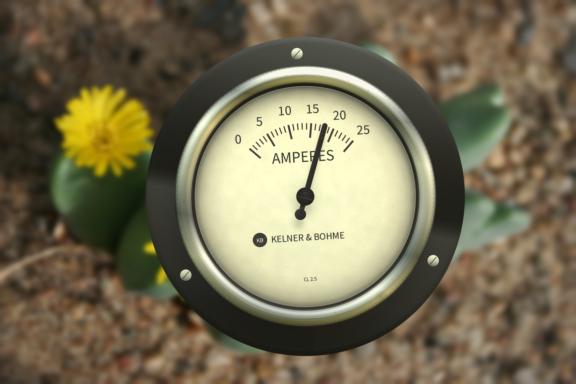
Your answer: 18 A
